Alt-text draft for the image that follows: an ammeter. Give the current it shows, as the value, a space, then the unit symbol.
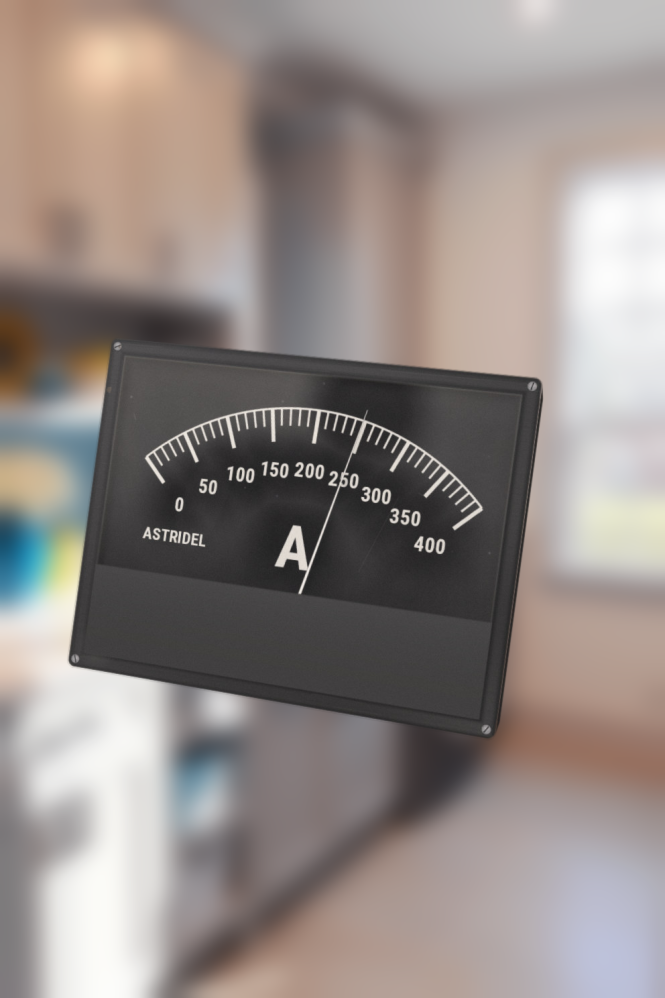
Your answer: 250 A
